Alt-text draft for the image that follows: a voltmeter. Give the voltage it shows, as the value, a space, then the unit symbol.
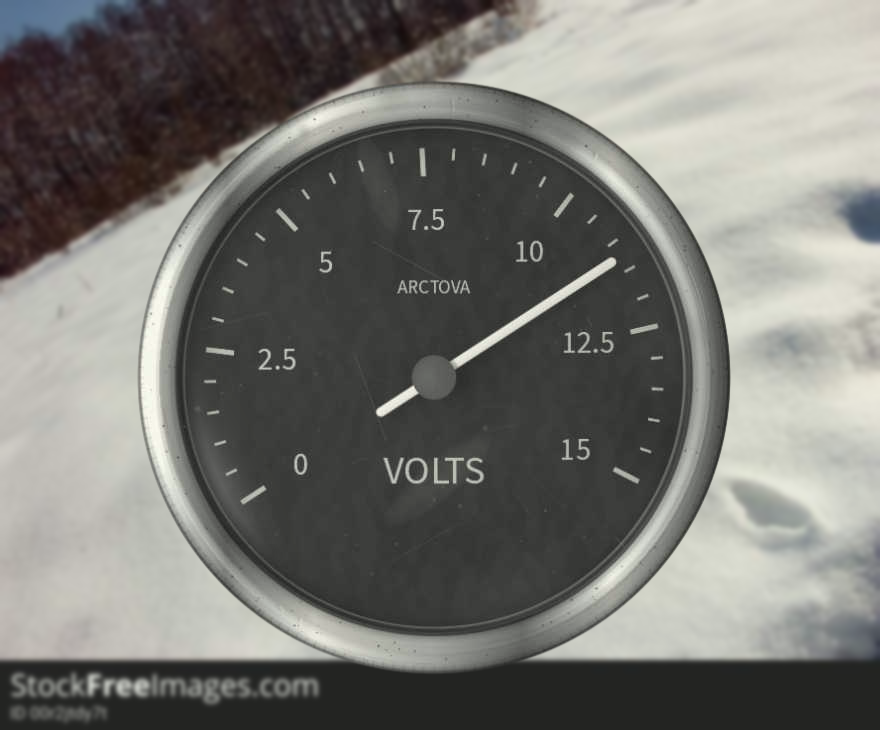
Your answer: 11.25 V
